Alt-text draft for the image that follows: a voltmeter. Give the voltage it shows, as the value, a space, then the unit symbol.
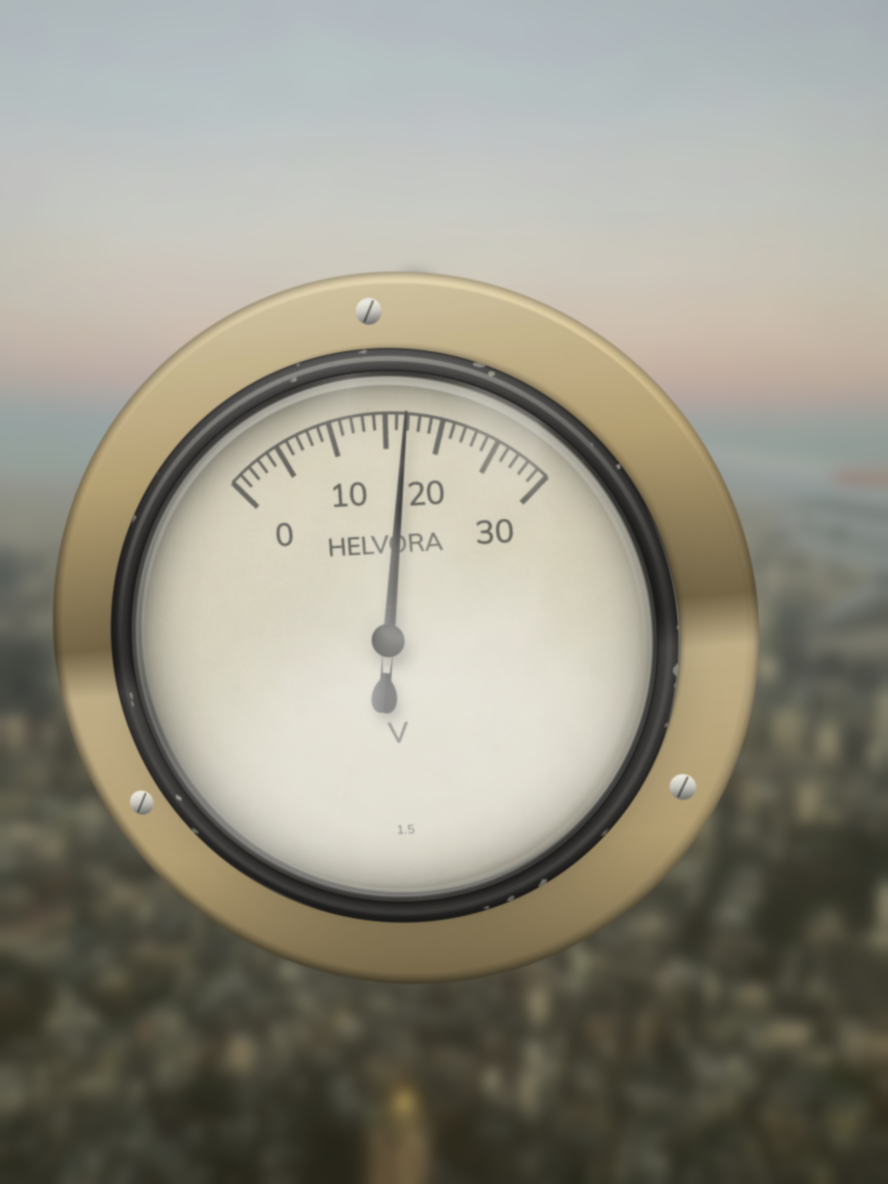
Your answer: 17 V
